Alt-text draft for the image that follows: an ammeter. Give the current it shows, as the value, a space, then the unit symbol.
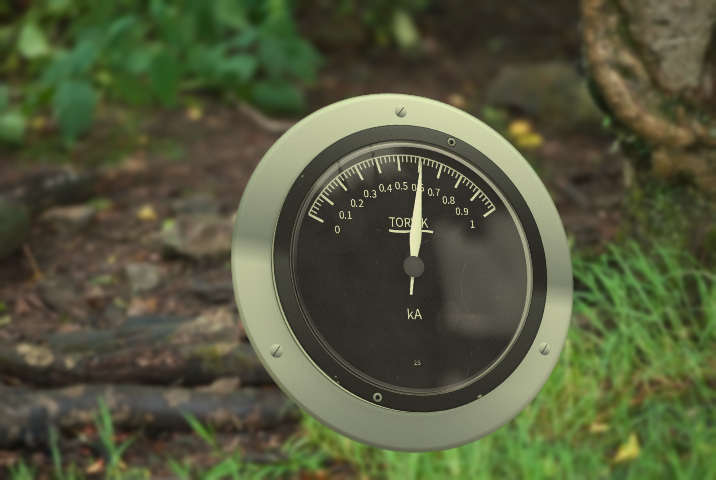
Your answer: 0.6 kA
